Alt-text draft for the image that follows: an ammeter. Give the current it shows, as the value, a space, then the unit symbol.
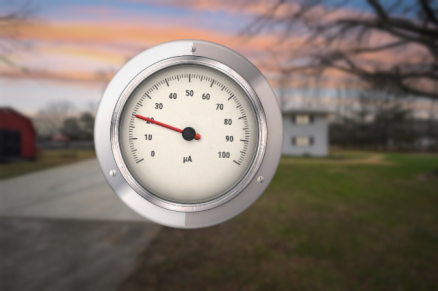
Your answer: 20 µA
